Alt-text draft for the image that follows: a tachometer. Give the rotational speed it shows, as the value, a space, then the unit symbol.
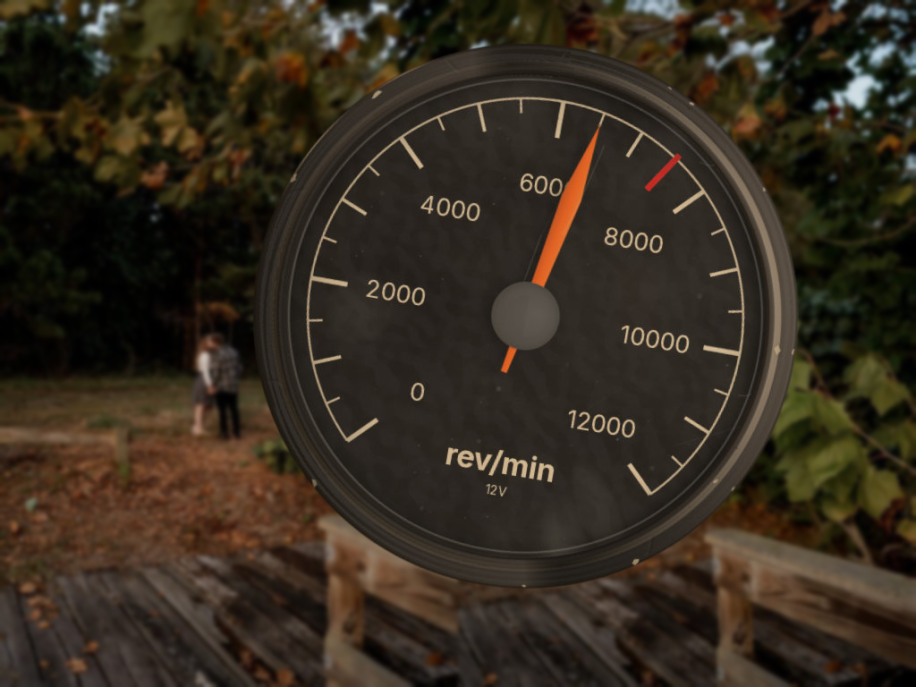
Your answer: 6500 rpm
